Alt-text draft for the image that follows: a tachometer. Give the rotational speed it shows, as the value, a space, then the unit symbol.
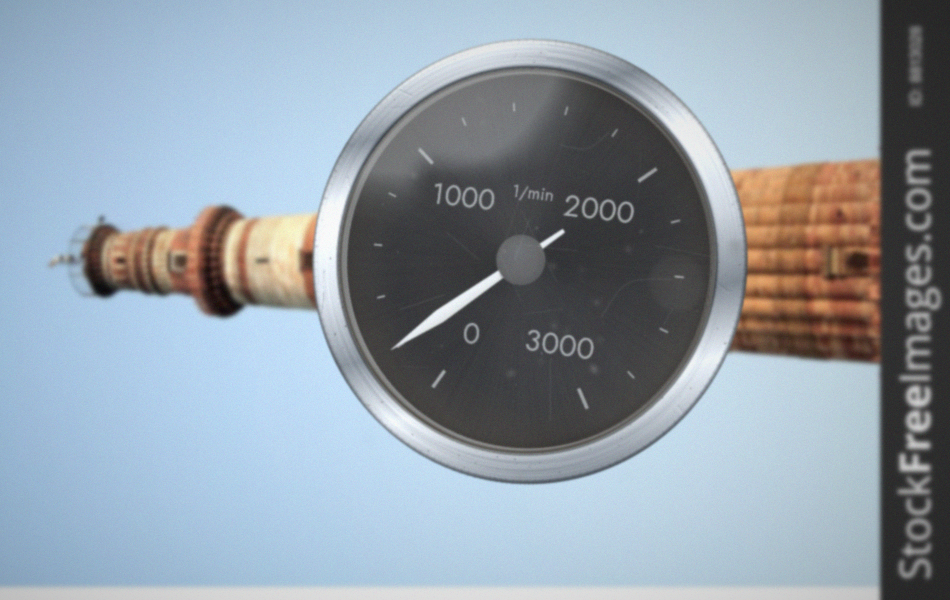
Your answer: 200 rpm
